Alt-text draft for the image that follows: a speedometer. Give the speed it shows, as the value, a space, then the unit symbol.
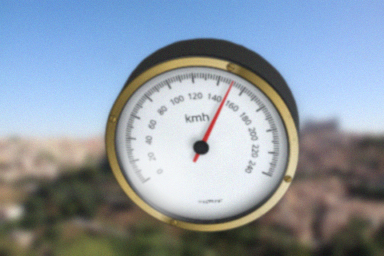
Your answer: 150 km/h
